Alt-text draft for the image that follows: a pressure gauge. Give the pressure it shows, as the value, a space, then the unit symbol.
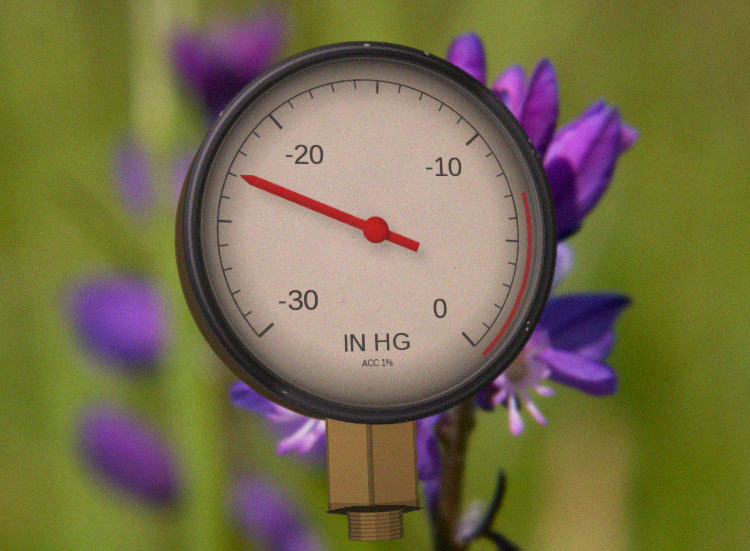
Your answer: -23 inHg
